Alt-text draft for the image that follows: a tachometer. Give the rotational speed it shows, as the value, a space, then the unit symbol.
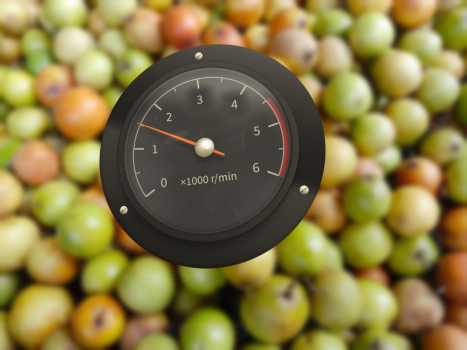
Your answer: 1500 rpm
